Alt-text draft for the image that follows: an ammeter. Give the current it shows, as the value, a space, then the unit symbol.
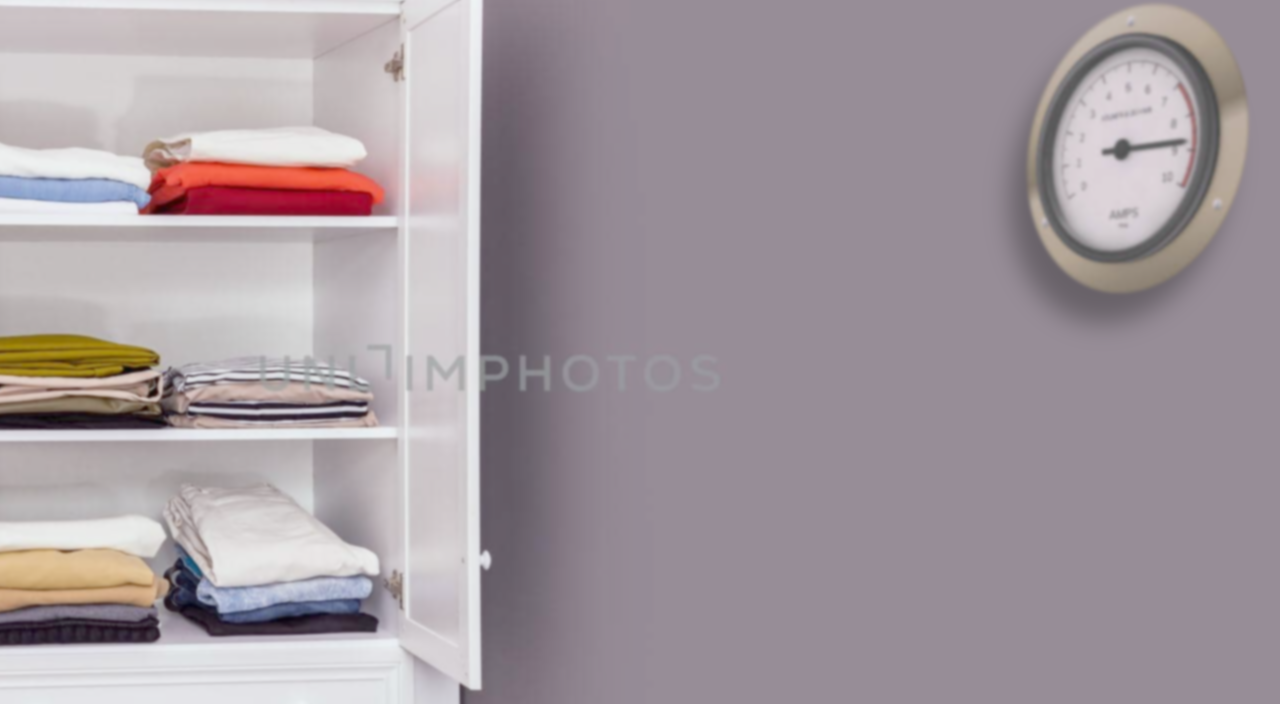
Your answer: 8.75 A
